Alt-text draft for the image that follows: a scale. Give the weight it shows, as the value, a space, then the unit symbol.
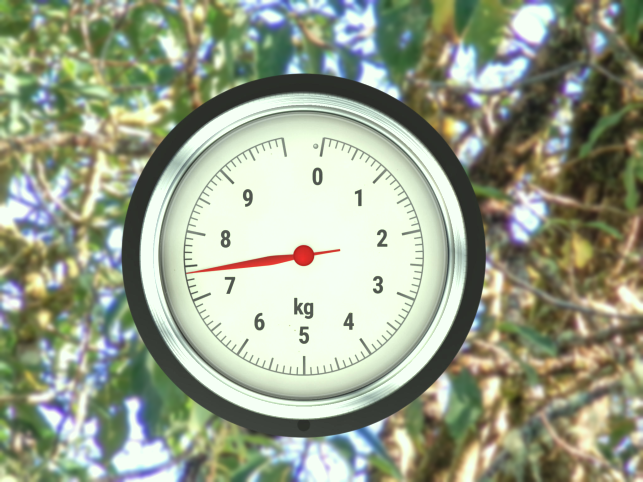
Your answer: 7.4 kg
